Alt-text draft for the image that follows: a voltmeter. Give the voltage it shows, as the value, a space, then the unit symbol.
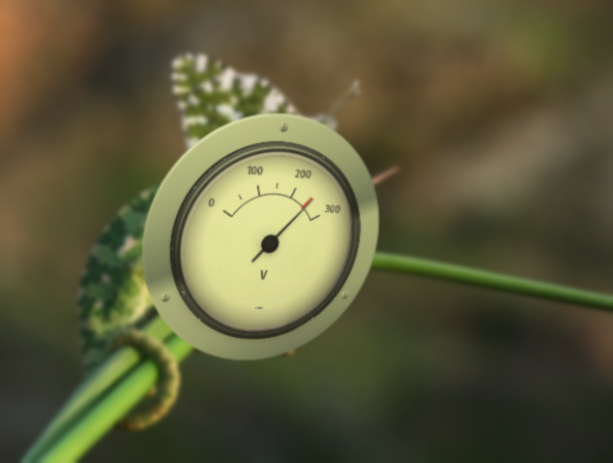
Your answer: 250 V
